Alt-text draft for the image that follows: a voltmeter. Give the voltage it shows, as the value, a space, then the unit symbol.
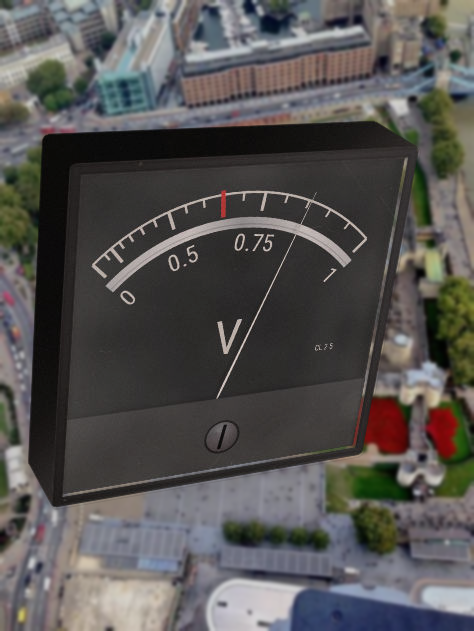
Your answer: 0.85 V
